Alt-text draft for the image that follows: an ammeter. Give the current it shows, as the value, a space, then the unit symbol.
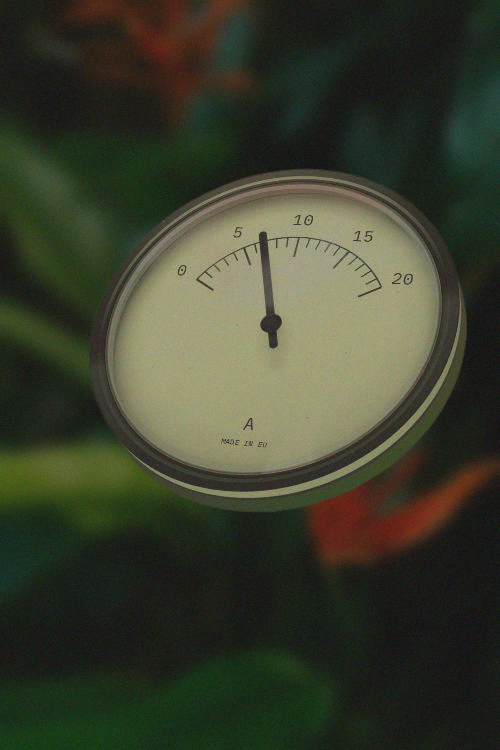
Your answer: 7 A
